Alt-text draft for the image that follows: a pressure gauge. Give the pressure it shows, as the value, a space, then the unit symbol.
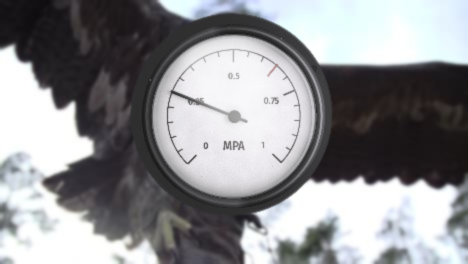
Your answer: 0.25 MPa
